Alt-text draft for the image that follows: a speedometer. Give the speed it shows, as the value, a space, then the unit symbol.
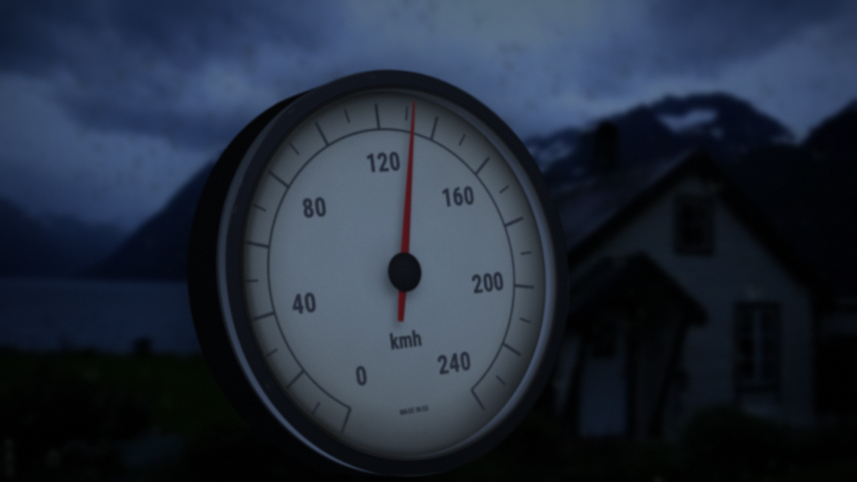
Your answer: 130 km/h
